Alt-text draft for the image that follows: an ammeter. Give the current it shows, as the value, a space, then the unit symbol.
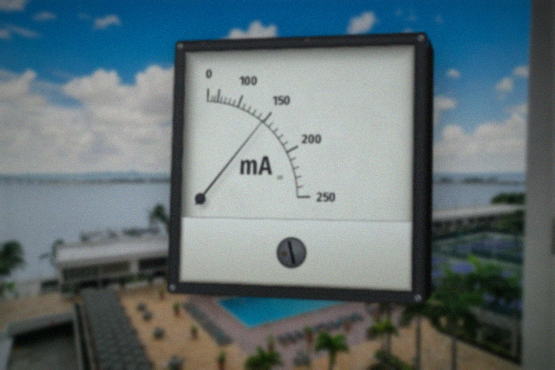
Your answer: 150 mA
